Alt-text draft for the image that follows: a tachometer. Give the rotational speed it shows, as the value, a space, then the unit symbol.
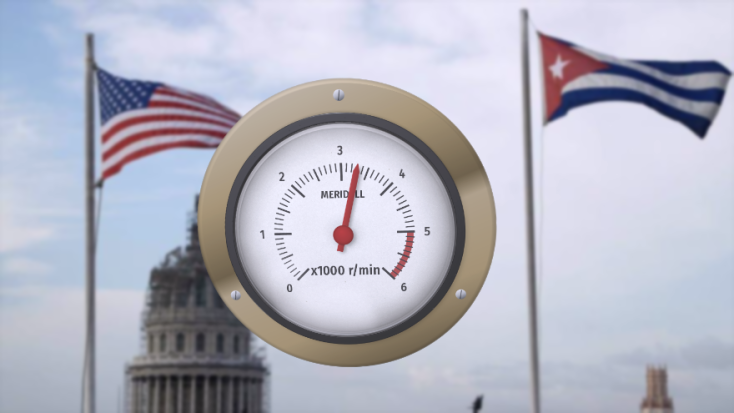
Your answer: 3300 rpm
